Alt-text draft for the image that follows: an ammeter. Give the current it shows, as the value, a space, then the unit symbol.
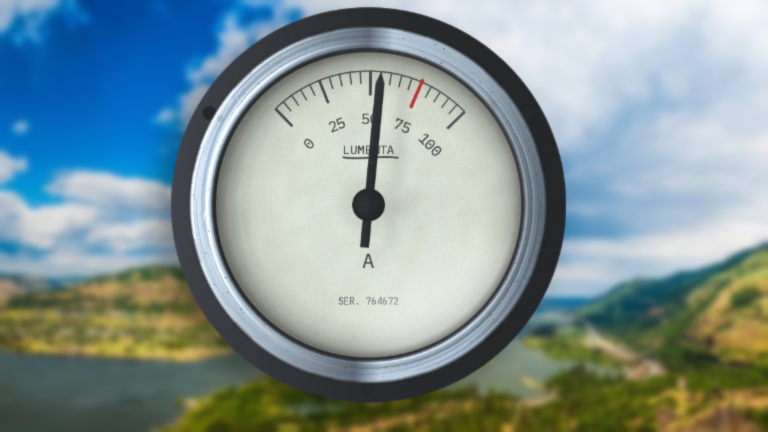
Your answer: 55 A
